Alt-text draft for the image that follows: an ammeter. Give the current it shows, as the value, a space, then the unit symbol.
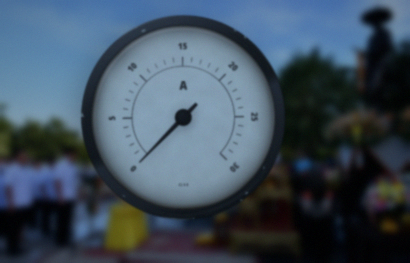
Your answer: 0 A
